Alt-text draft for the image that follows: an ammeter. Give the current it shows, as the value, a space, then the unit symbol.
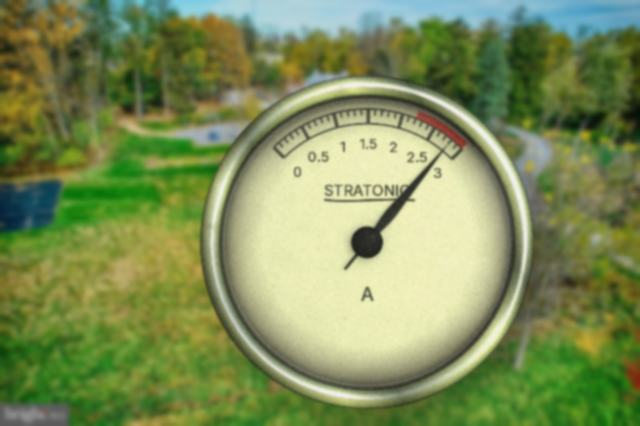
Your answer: 2.8 A
